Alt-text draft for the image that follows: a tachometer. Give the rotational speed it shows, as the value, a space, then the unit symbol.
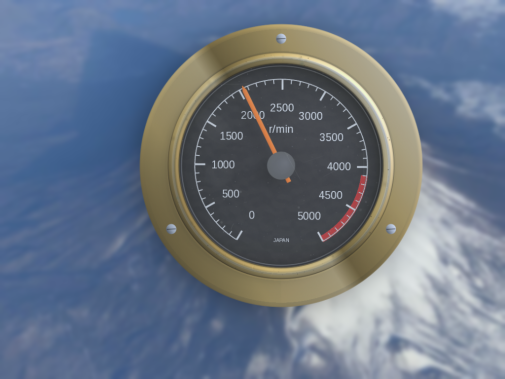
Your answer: 2050 rpm
